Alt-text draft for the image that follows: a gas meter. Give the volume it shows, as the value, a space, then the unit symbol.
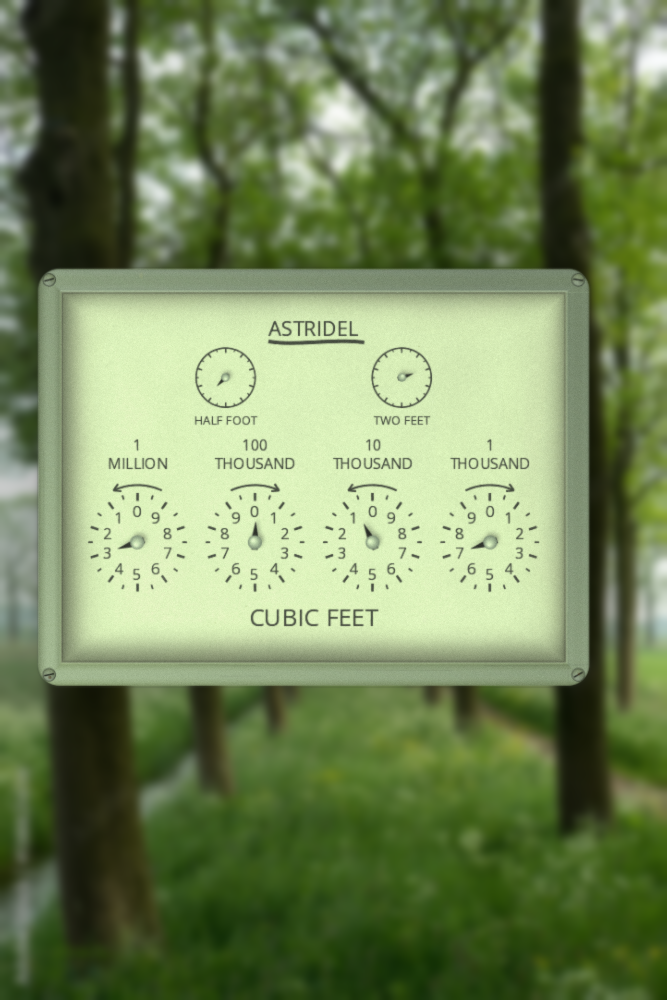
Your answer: 300700 ft³
